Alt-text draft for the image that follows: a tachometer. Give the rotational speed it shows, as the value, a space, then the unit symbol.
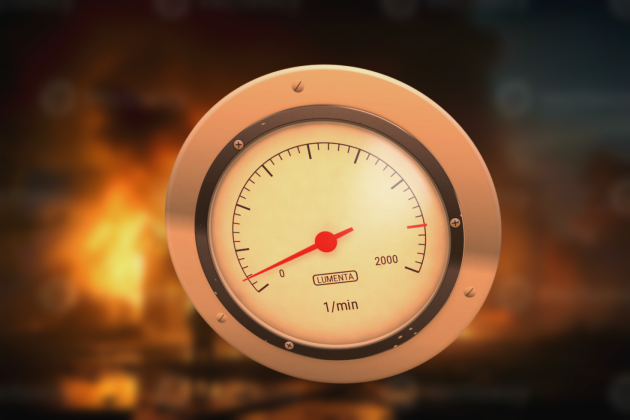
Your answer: 100 rpm
